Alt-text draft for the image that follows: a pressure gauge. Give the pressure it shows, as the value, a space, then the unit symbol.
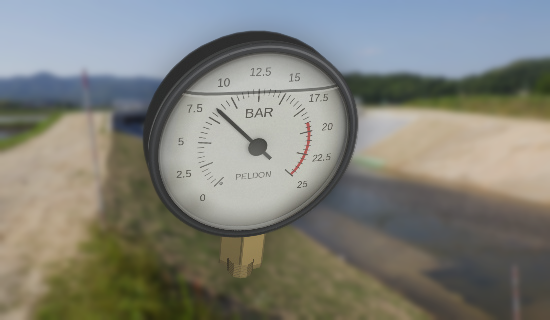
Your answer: 8.5 bar
